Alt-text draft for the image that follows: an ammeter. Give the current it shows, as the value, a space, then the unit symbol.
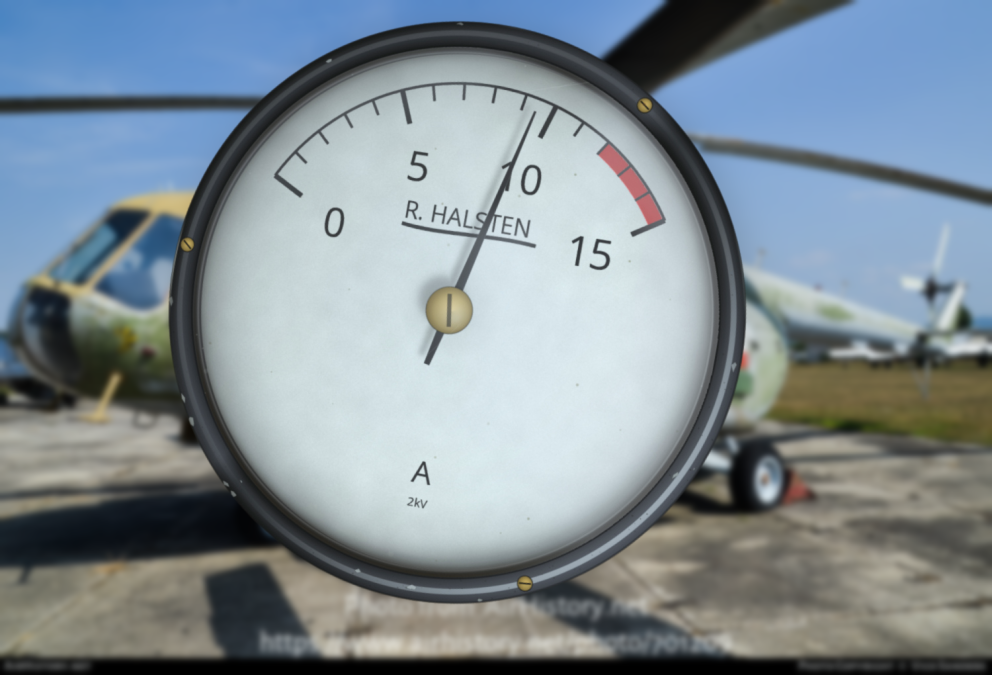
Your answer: 9.5 A
